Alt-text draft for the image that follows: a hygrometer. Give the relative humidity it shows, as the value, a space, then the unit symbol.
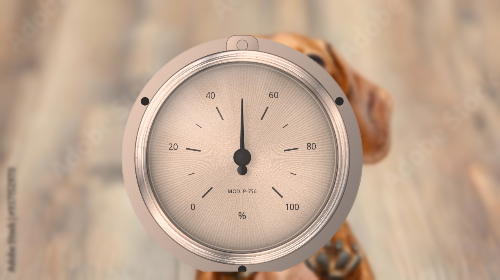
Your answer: 50 %
